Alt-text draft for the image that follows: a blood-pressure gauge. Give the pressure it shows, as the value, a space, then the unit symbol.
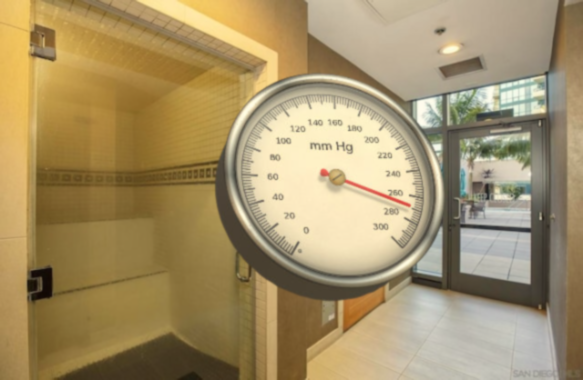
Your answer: 270 mmHg
